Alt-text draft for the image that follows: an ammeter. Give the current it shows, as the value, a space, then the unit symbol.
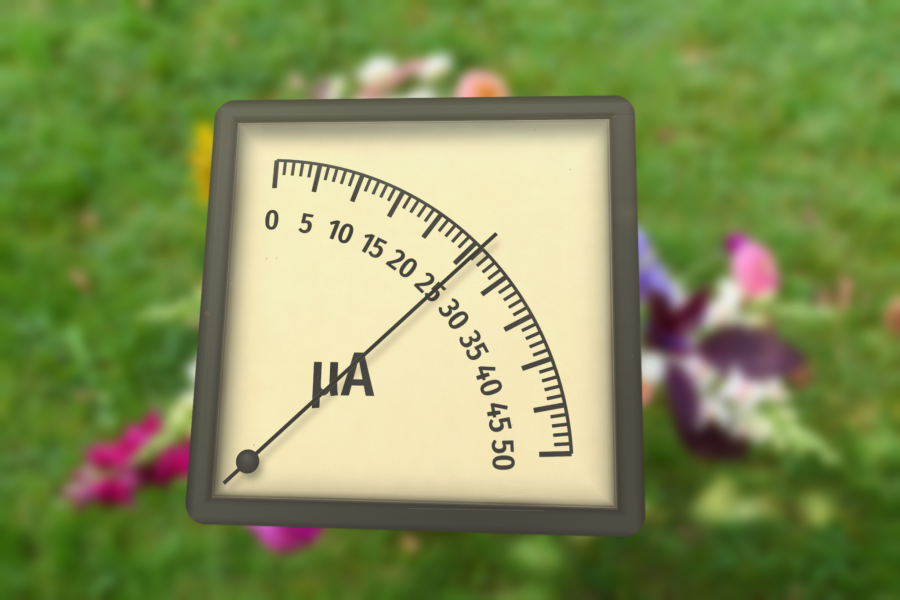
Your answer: 26 µA
